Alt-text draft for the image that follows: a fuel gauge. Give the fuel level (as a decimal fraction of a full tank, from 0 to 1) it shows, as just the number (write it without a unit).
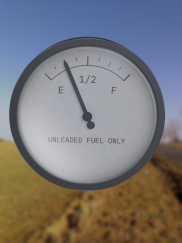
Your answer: 0.25
